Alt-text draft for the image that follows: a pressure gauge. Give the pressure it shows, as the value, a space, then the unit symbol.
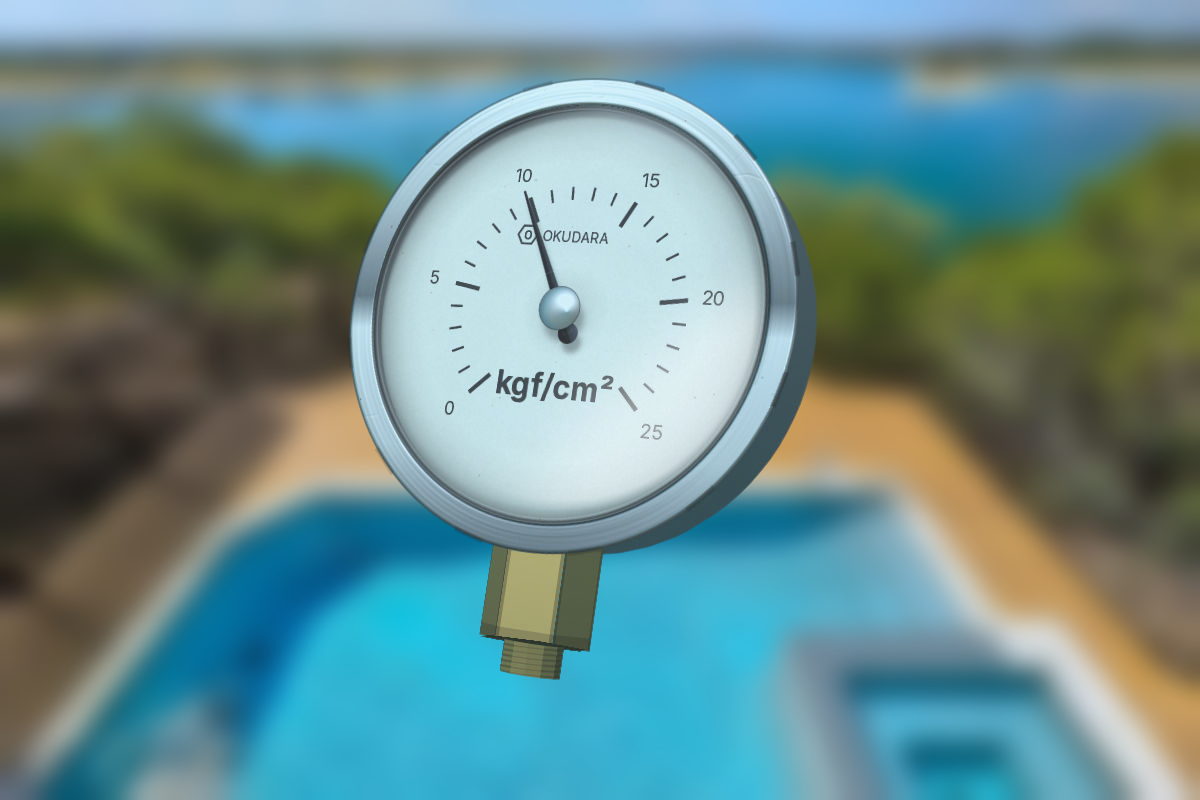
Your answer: 10 kg/cm²
